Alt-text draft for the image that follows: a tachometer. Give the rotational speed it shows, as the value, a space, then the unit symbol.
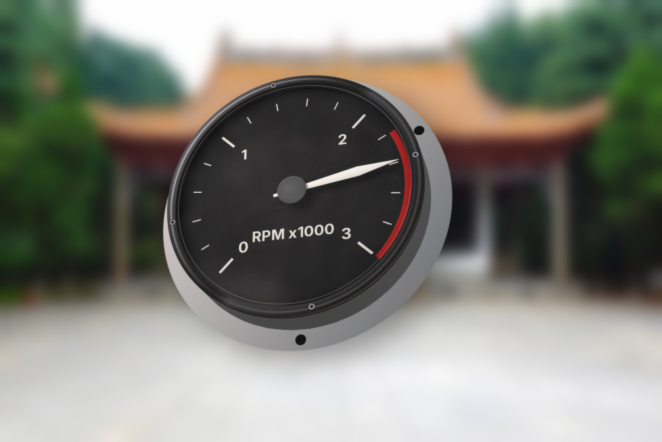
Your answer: 2400 rpm
